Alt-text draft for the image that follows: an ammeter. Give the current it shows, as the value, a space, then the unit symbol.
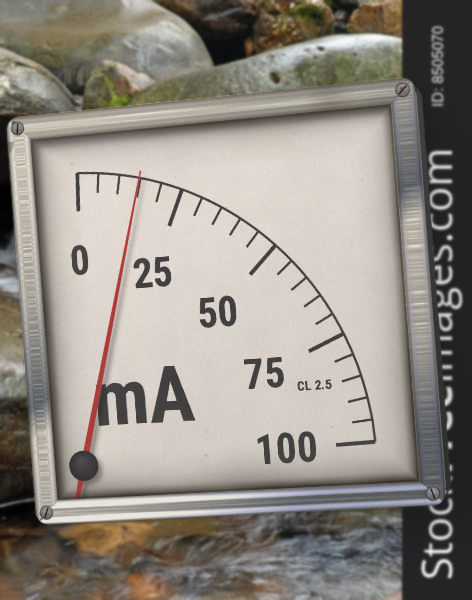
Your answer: 15 mA
